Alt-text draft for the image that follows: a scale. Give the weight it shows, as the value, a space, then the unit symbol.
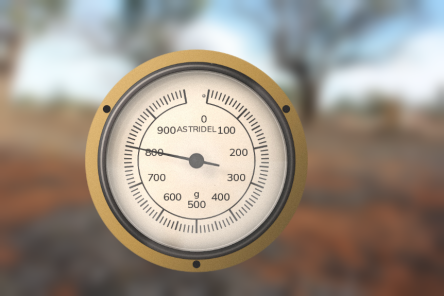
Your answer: 800 g
